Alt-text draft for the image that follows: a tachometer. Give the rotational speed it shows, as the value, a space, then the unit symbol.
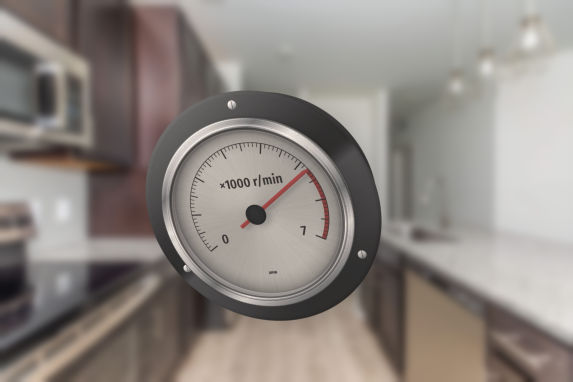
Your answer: 5200 rpm
